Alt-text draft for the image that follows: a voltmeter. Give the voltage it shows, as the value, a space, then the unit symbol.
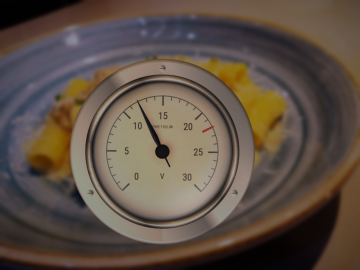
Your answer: 12 V
